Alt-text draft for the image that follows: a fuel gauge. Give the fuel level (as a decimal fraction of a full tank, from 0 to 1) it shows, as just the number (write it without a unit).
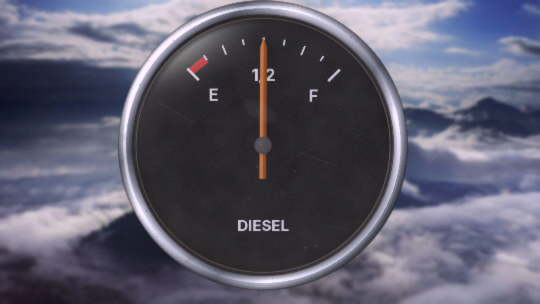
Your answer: 0.5
